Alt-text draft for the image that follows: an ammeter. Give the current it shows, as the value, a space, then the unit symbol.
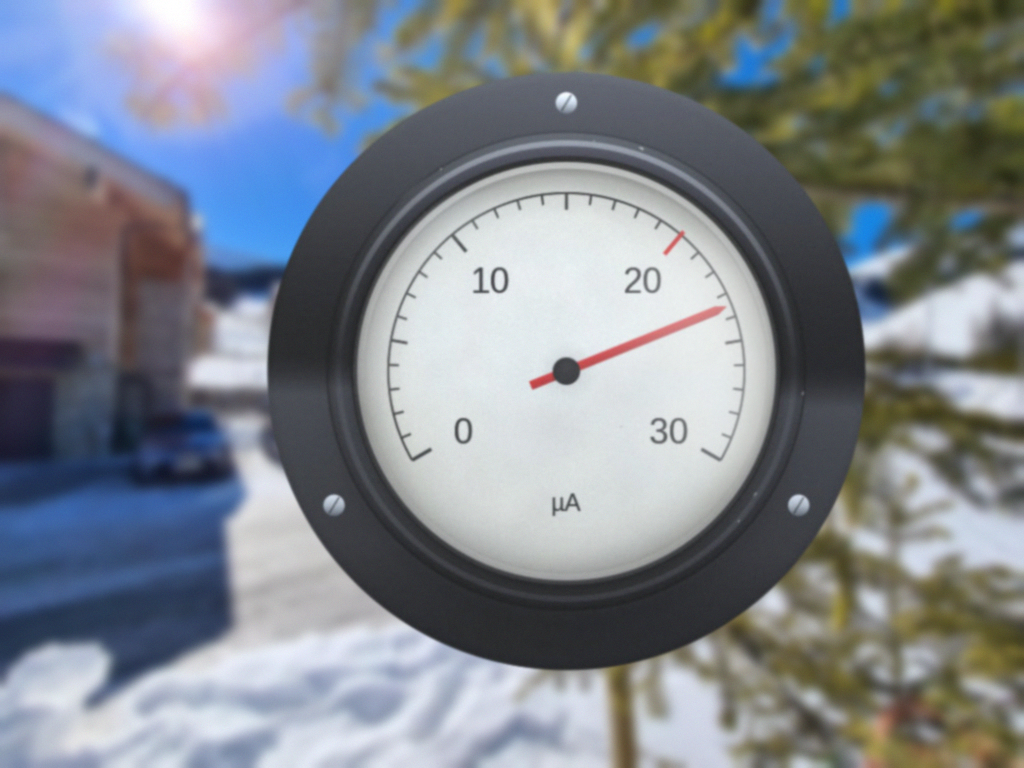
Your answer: 23.5 µA
